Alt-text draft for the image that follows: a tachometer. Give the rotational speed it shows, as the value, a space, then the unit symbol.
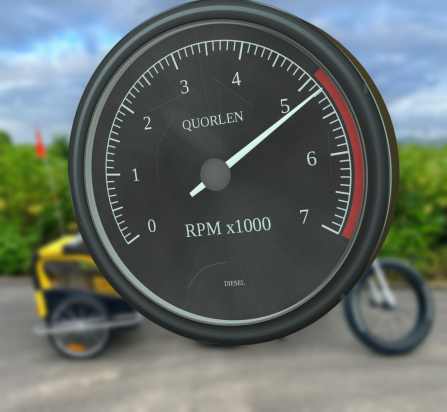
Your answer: 5200 rpm
